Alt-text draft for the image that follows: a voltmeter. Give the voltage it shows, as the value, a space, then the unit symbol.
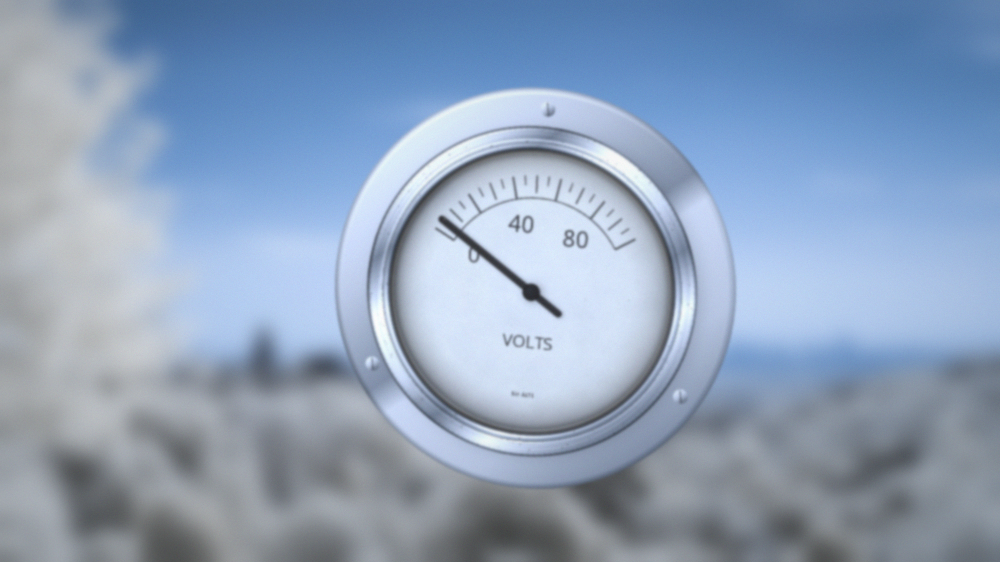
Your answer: 5 V
